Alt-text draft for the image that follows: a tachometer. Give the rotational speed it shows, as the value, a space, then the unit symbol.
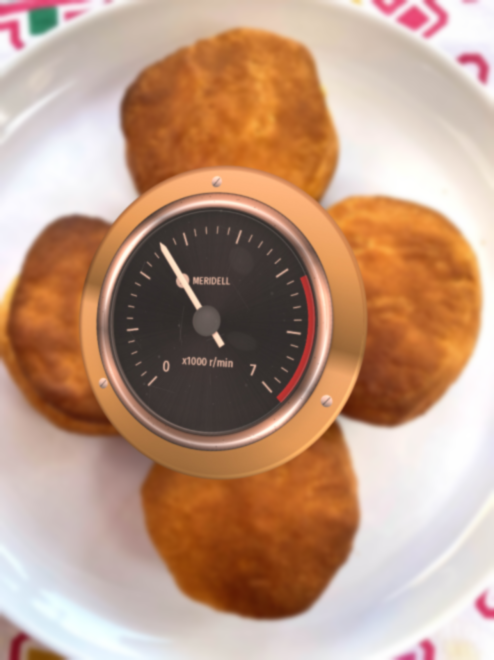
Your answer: 2600 rpm
